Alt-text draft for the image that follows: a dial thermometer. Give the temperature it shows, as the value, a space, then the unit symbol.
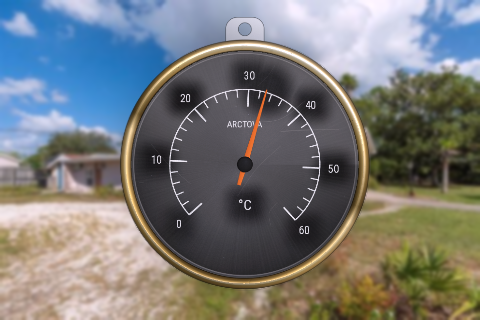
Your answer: 33 °C
